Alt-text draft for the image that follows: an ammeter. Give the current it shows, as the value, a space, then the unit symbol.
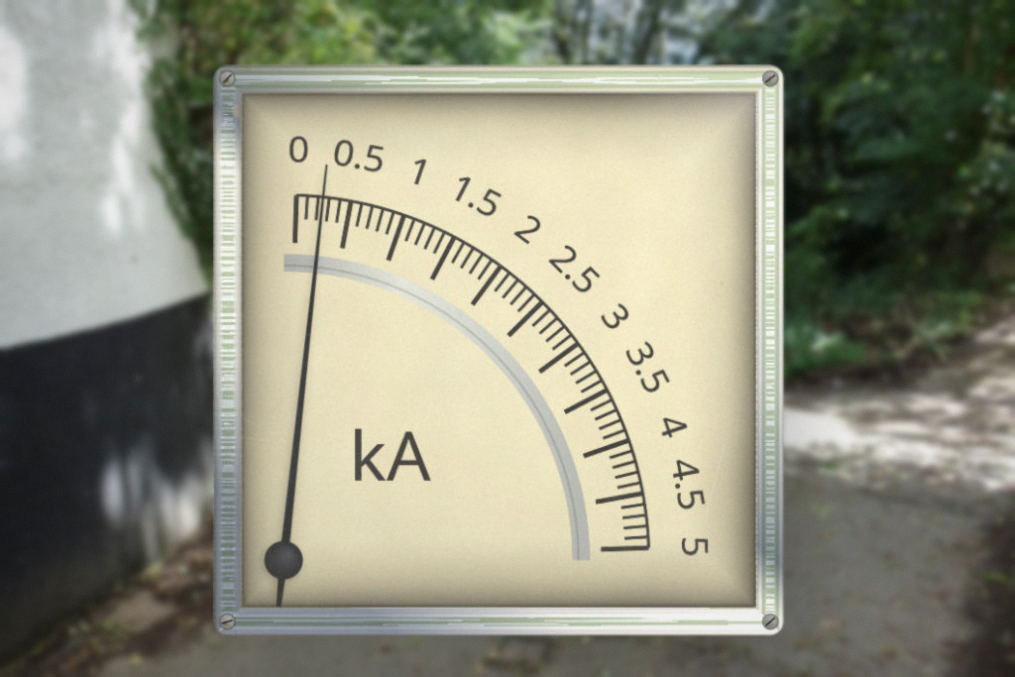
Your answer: 0.25 kA
